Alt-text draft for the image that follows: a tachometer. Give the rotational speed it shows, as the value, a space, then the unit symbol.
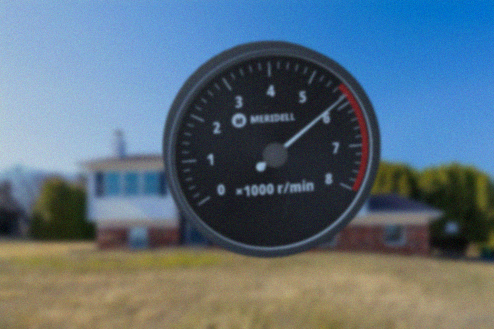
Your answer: 5800 rpm
